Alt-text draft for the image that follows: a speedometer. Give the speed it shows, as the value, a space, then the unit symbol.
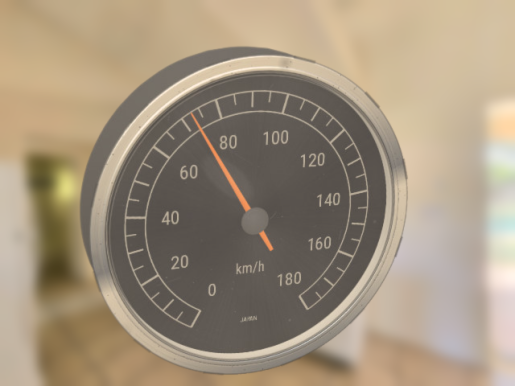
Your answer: 72.5 km/h
